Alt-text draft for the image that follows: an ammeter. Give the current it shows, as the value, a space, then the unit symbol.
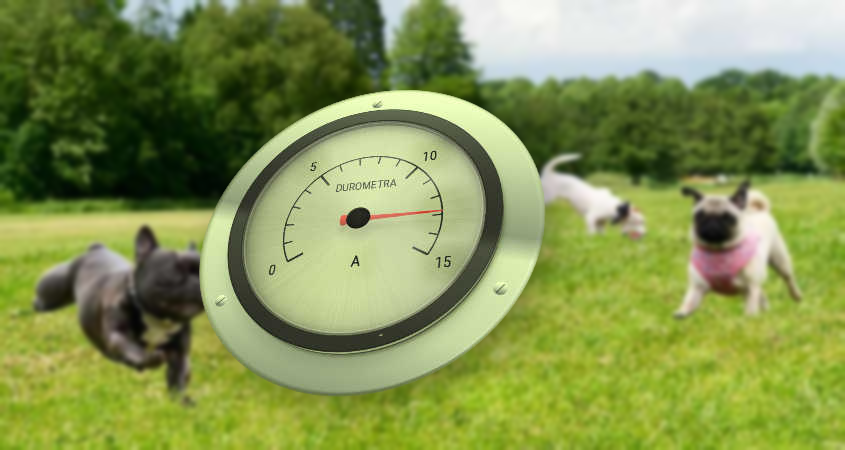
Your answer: 13 A
